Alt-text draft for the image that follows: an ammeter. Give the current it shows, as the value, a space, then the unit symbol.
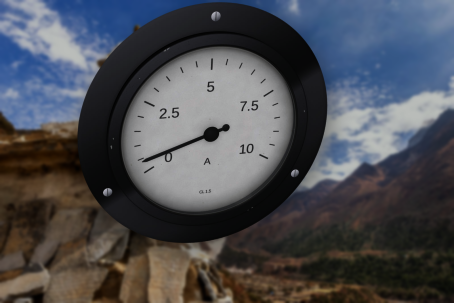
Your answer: 0.5 A
